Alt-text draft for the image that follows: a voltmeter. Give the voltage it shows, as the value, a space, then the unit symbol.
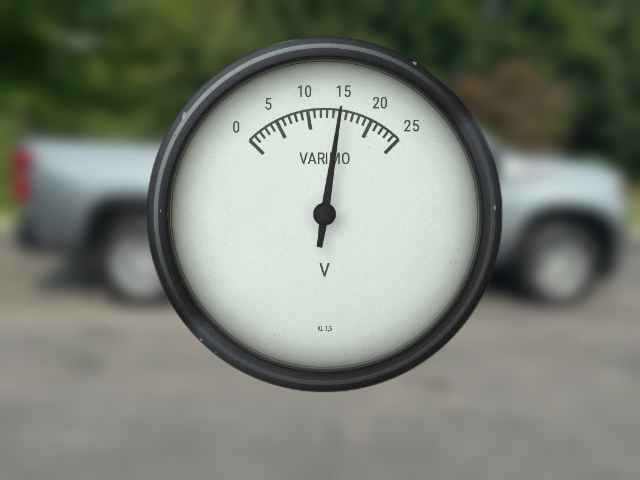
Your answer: 15 V
